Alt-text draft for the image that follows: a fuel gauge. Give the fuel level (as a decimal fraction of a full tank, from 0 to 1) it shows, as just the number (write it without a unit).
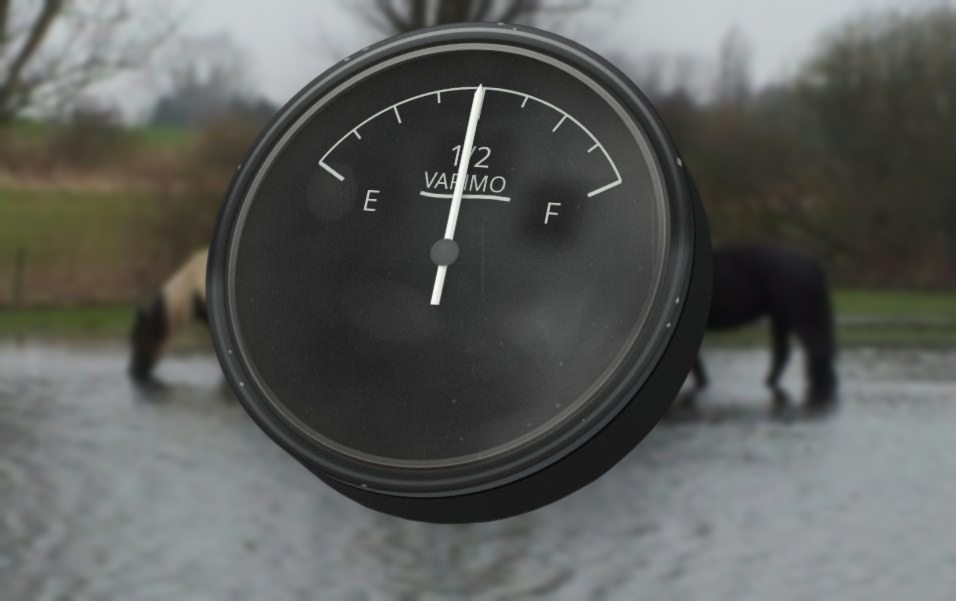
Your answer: 0.5
